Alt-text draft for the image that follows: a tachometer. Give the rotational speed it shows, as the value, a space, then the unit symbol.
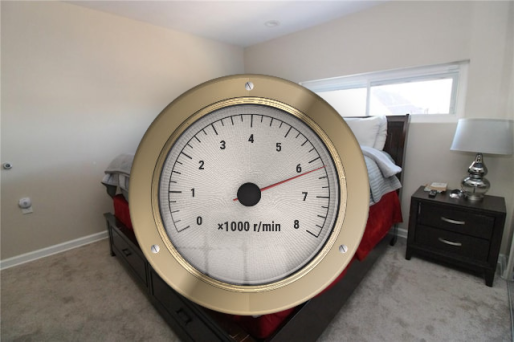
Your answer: 6250 rpm
